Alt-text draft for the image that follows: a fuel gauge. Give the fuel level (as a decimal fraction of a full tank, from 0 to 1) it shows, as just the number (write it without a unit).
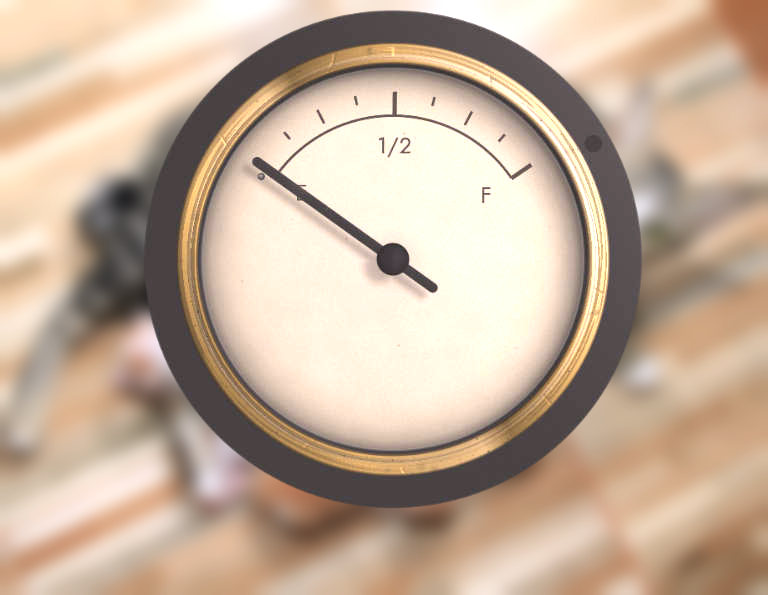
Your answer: 0
